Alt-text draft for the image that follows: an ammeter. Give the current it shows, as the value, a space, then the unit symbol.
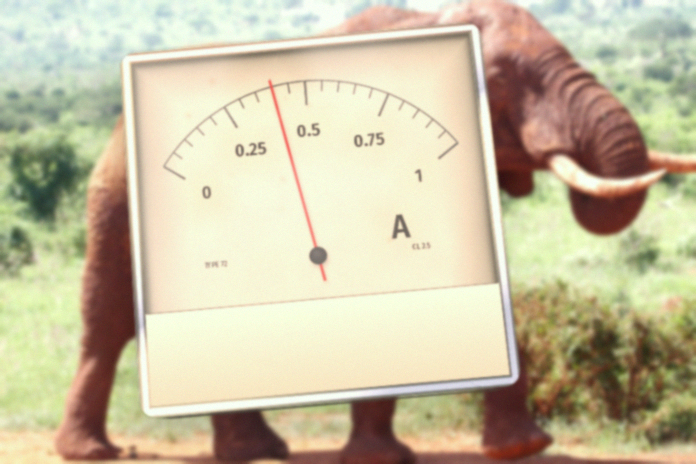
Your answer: 0.4 A
